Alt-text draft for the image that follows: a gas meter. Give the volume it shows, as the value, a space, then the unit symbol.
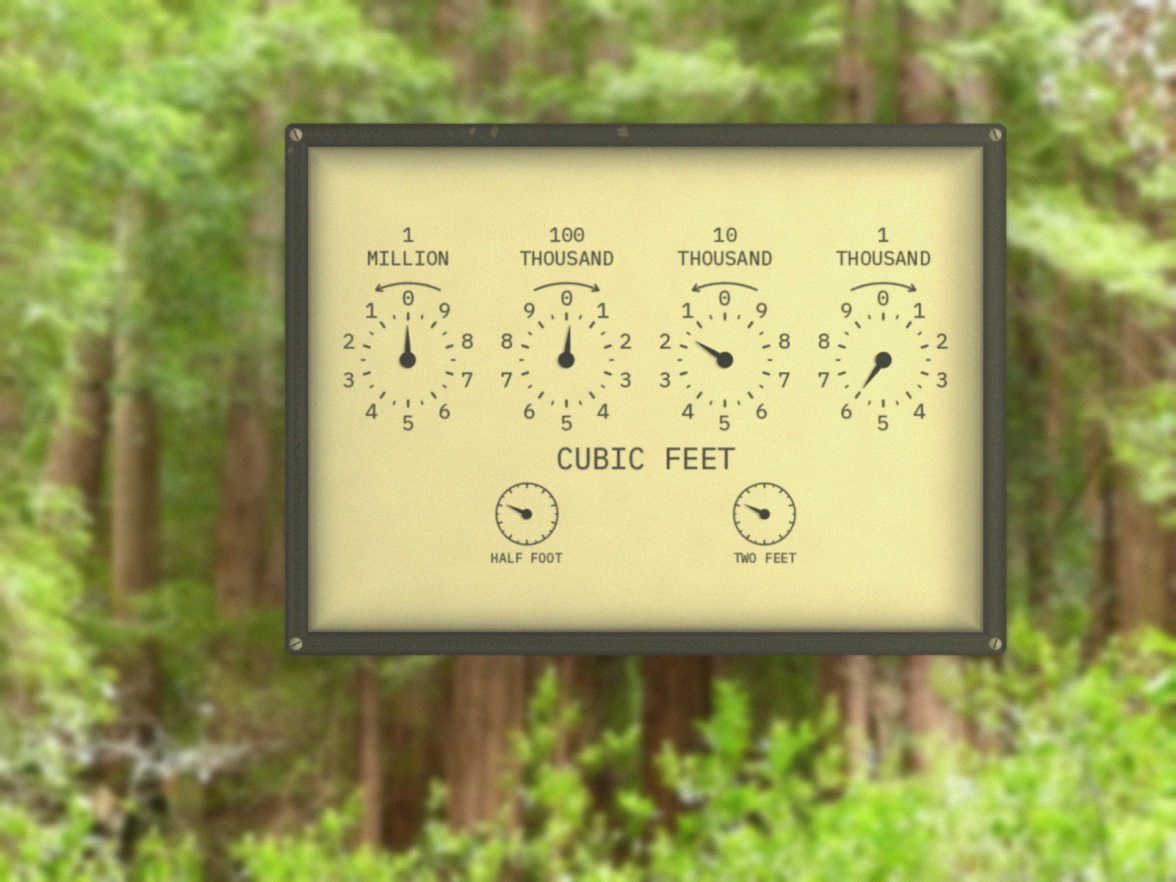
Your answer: 1600 ft³
